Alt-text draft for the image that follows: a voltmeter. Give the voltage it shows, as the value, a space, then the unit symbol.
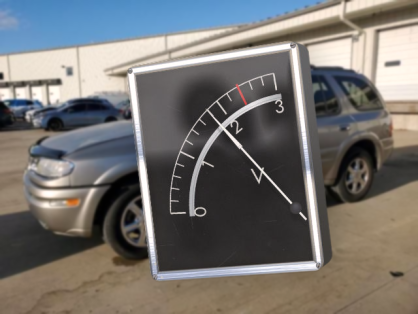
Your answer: 1.8 V
